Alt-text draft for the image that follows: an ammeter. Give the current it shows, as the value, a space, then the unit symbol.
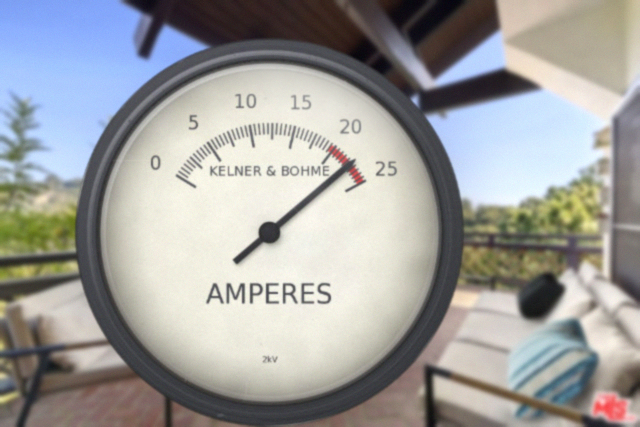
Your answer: 22.5 A
